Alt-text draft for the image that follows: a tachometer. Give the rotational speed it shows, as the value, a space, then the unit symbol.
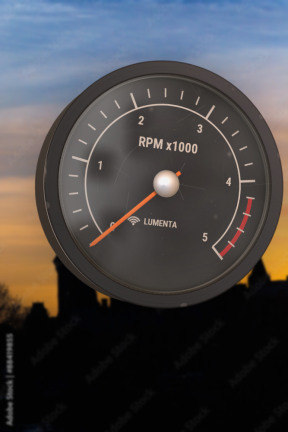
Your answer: 0 rpm
